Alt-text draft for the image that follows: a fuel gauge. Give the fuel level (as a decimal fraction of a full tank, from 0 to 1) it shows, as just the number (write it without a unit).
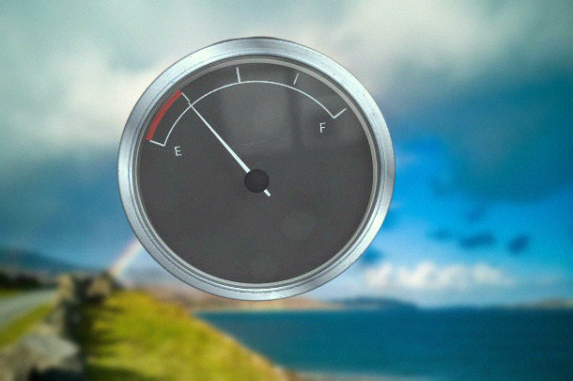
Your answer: 0.25
